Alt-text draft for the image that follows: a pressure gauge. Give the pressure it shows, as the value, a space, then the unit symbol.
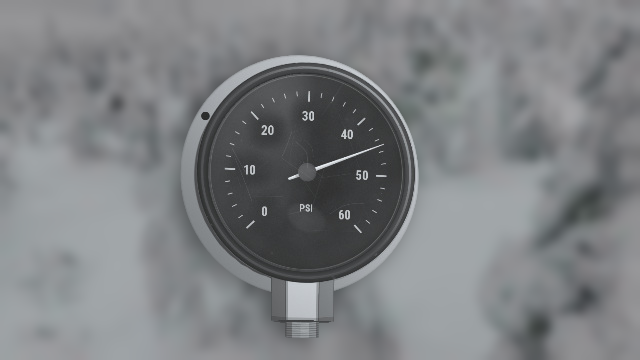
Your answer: 45 psi
